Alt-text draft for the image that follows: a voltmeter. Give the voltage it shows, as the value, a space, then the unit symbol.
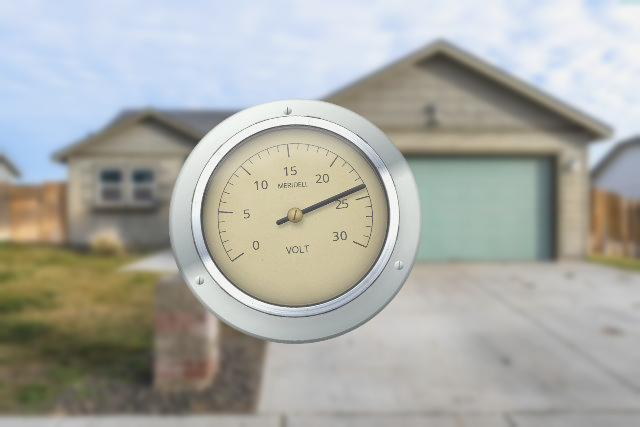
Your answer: 24 V
